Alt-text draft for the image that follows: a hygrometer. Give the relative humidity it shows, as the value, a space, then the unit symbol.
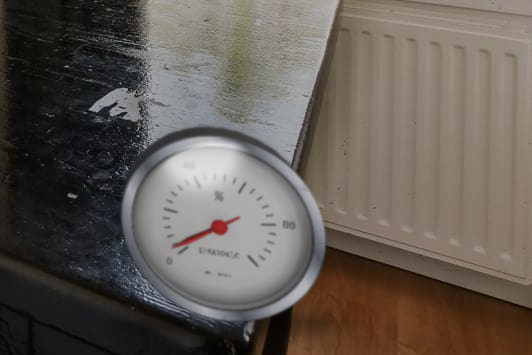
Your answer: 4 %
